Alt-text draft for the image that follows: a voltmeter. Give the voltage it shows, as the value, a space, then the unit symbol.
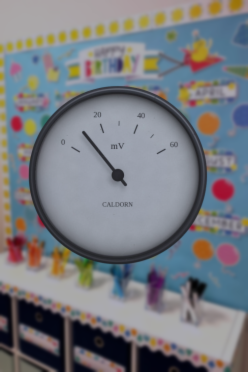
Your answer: 10 mV
